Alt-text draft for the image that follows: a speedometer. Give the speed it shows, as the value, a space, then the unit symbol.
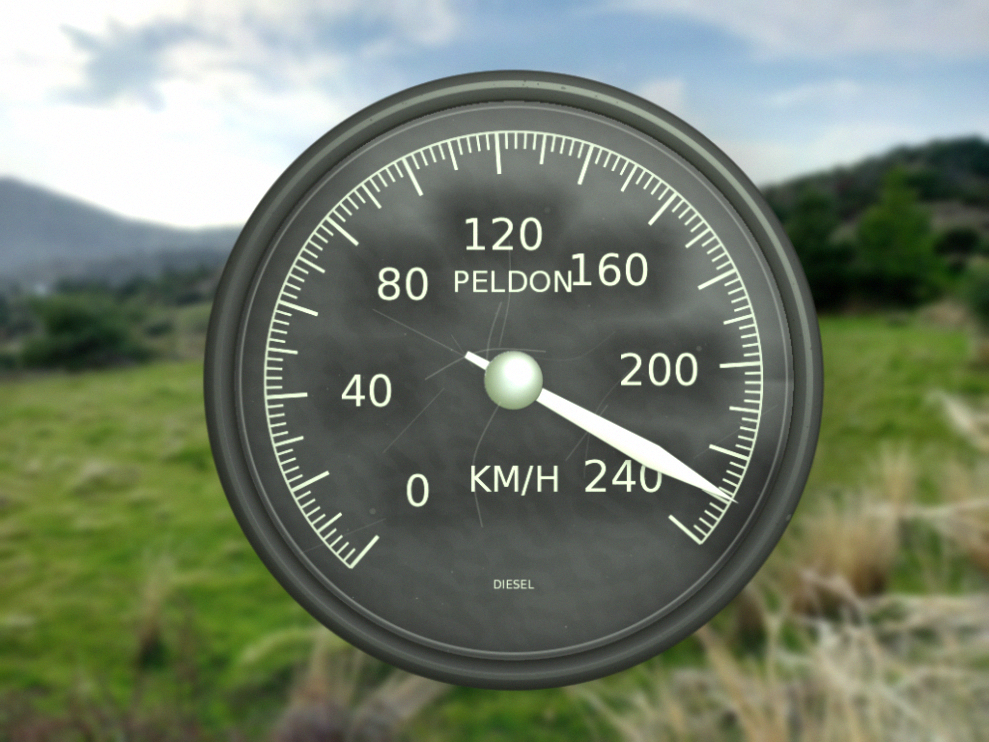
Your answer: 229 km/h
